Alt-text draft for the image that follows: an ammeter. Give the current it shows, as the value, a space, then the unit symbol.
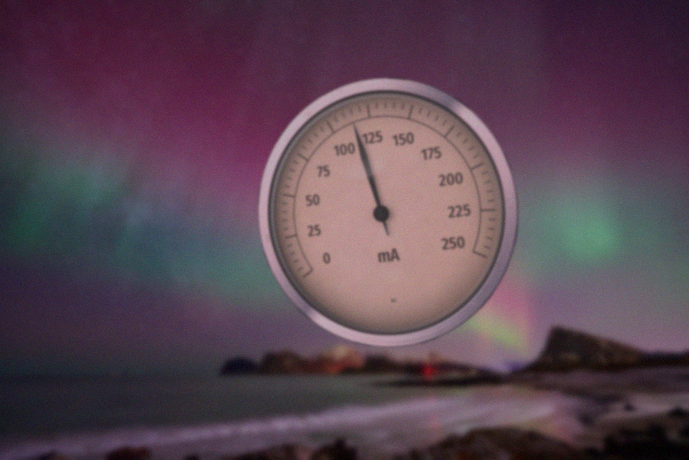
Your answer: 115 mA
